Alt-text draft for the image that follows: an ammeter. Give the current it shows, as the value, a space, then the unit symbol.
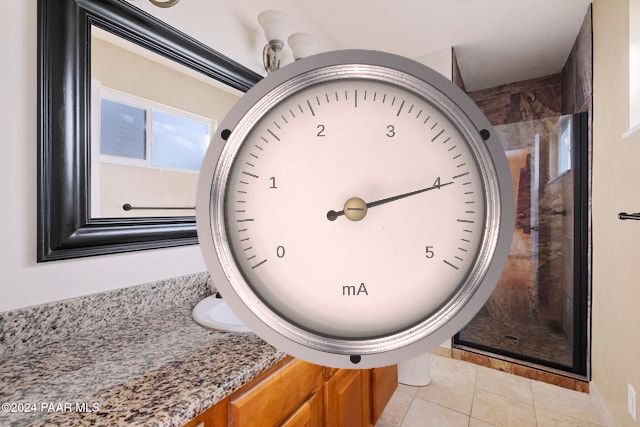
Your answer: 4.05 mA
